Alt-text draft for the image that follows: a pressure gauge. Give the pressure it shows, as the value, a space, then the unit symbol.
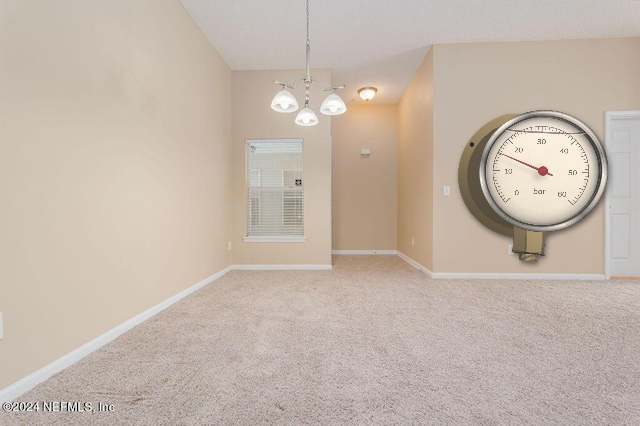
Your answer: 15 bar
